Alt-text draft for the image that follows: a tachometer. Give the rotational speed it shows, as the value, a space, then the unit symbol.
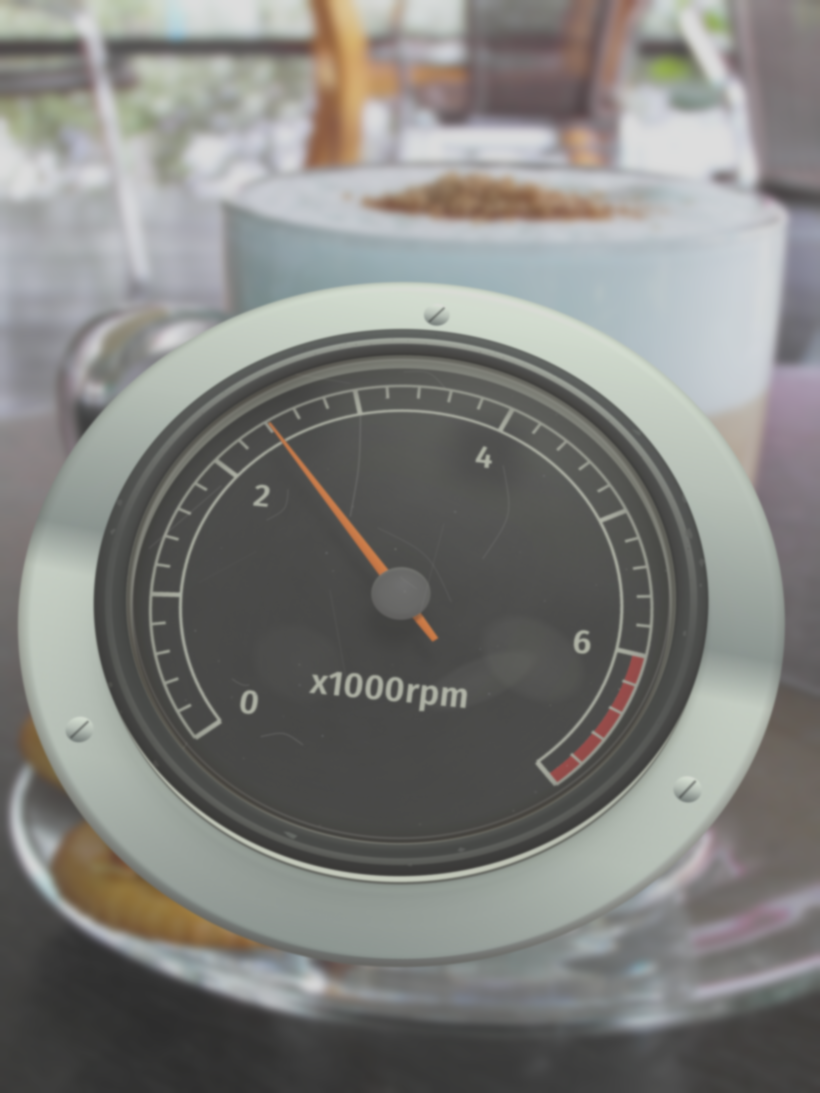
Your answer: 2400 rpm
